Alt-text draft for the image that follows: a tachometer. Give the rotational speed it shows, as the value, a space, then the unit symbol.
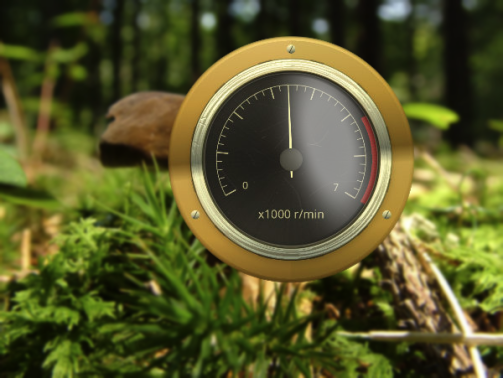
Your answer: 3400 rpm
